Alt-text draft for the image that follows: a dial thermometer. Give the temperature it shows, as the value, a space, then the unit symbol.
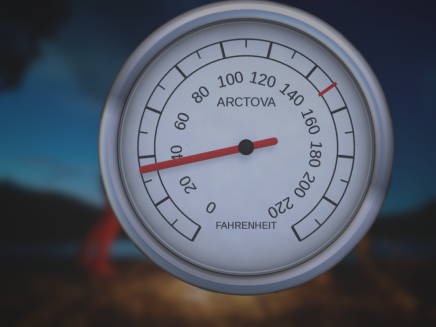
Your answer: 35 °F
